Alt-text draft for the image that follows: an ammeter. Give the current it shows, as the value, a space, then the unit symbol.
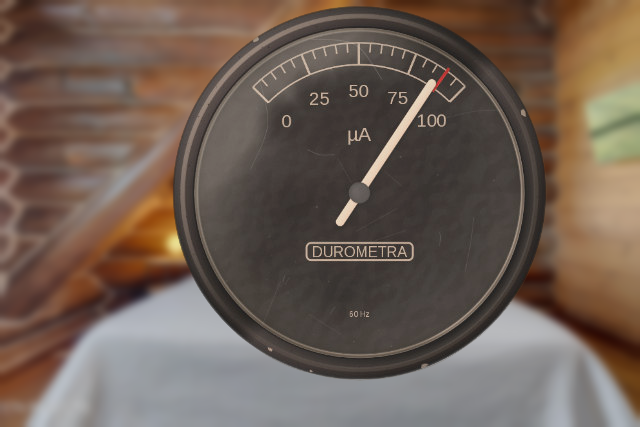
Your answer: 87.5 µA
